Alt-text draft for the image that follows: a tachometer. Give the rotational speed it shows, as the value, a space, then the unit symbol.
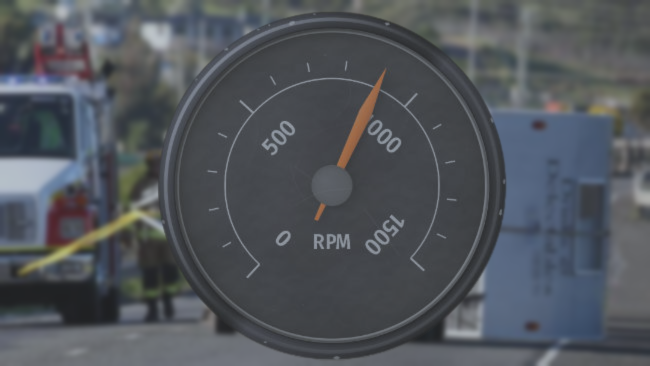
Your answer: 900 rpm
